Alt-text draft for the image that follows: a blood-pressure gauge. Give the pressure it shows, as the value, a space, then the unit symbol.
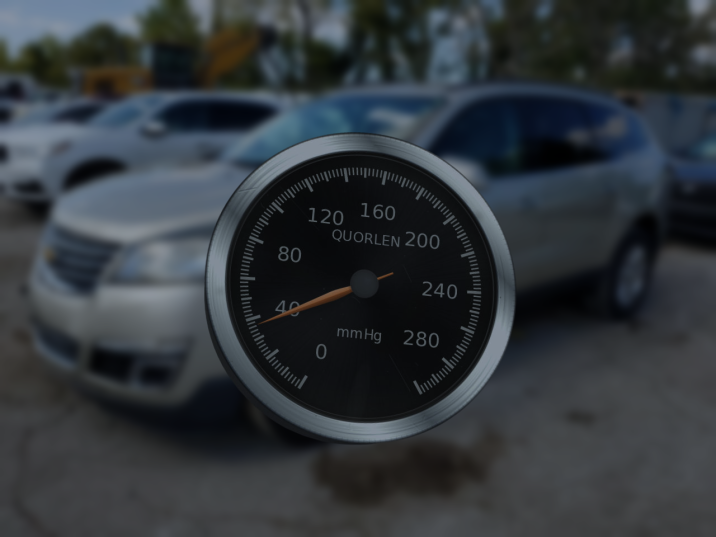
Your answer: 36 mmHg
